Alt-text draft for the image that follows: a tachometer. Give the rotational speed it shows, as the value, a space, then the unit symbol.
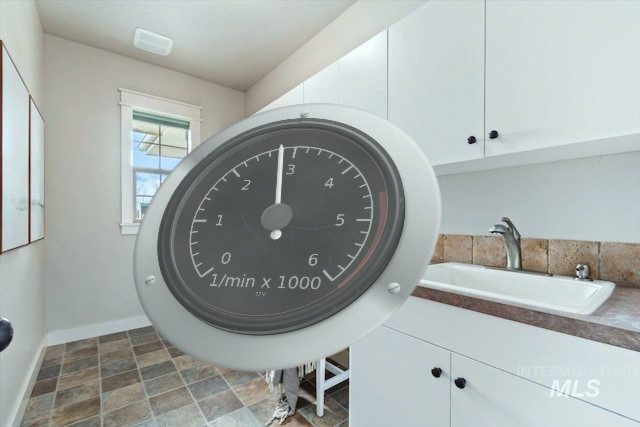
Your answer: 2800 rpm
